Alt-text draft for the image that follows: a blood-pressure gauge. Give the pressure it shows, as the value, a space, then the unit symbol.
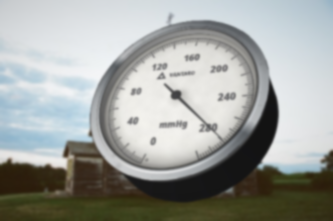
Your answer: 280 mmHg
